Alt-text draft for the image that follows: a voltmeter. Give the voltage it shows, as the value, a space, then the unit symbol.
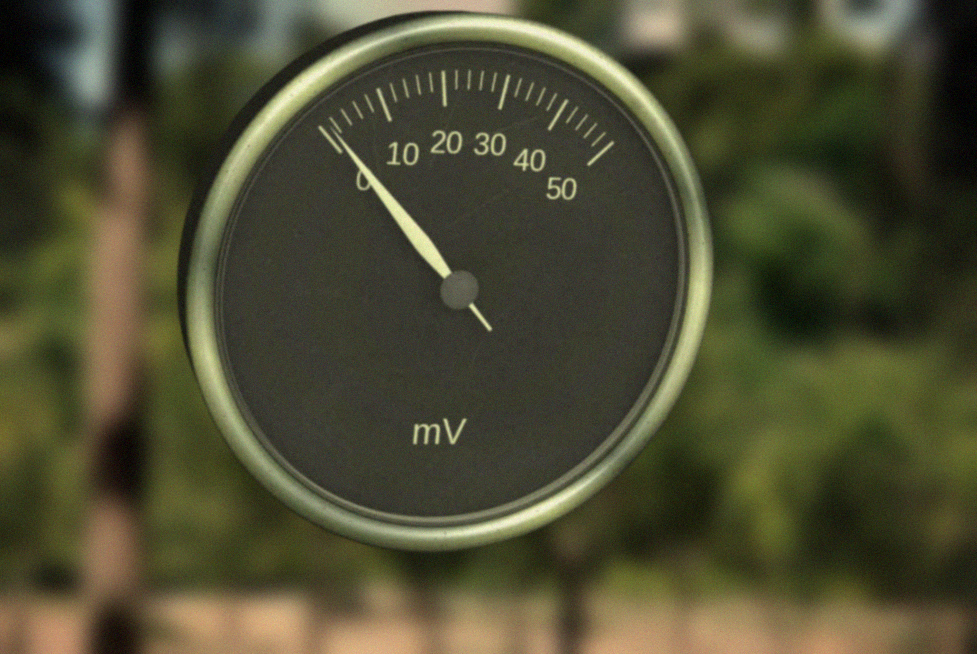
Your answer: 1 mV
